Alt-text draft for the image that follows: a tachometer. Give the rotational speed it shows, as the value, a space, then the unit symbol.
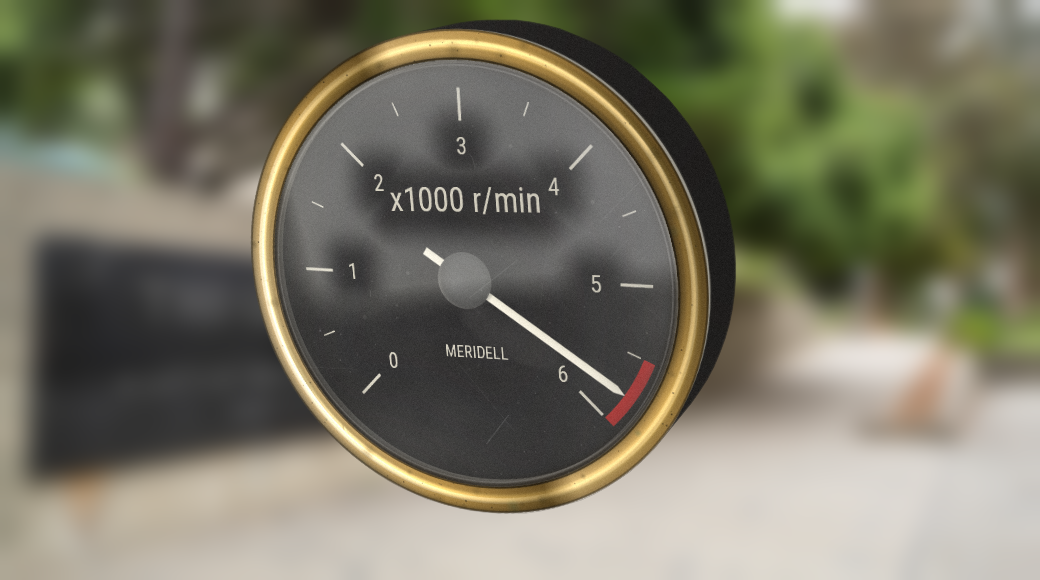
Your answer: 5750 rpm
